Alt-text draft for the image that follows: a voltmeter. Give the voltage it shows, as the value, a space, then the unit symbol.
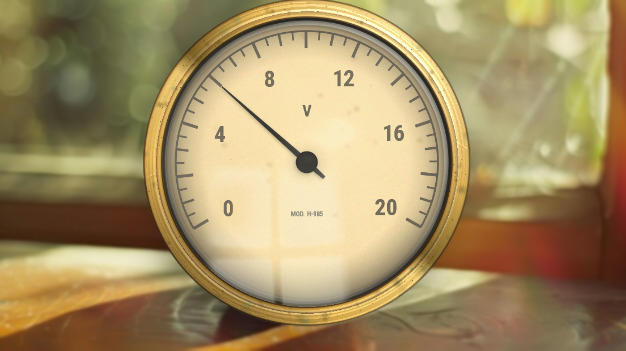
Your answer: 6 V
